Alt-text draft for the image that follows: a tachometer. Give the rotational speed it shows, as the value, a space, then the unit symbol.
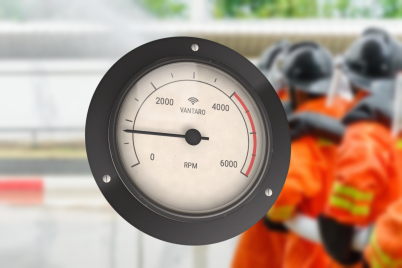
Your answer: 750 rpm
